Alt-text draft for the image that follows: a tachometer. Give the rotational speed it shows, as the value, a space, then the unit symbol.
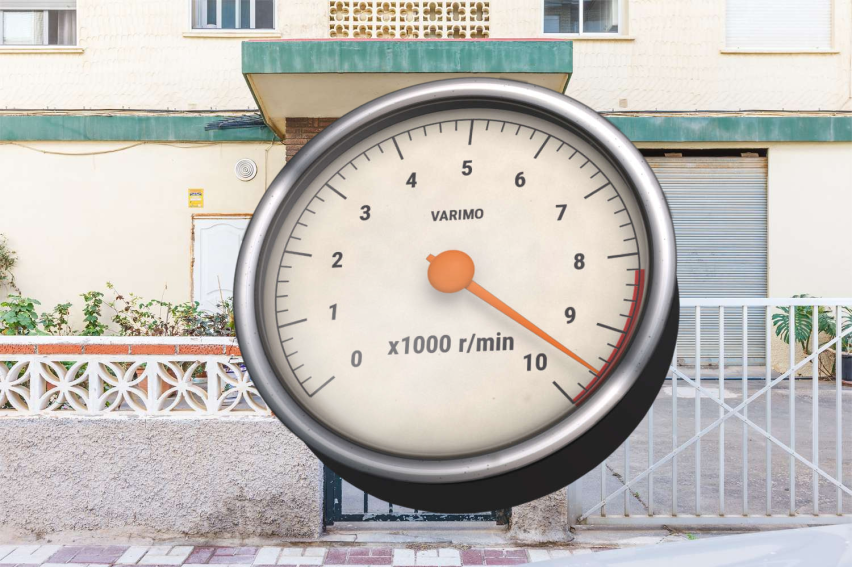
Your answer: 9600 rpm
